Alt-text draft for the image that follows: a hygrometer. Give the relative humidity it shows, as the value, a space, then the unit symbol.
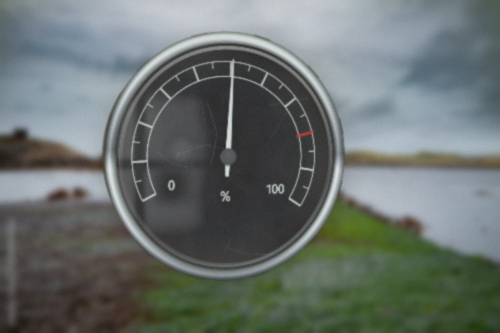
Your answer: 50 %
